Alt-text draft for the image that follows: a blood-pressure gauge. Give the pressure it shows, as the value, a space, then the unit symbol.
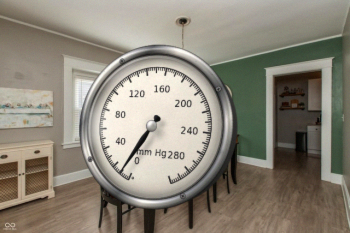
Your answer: 10 mmHg
